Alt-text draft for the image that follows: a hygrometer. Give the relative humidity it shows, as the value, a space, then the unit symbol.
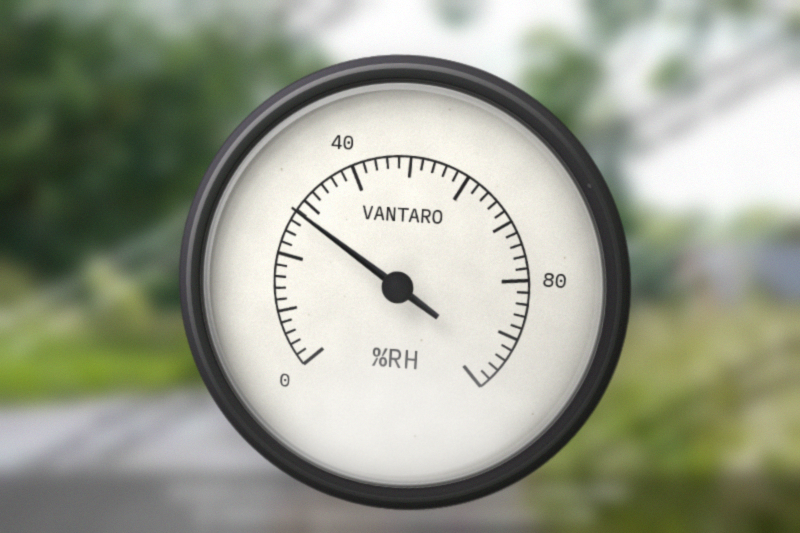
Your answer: 28 %
